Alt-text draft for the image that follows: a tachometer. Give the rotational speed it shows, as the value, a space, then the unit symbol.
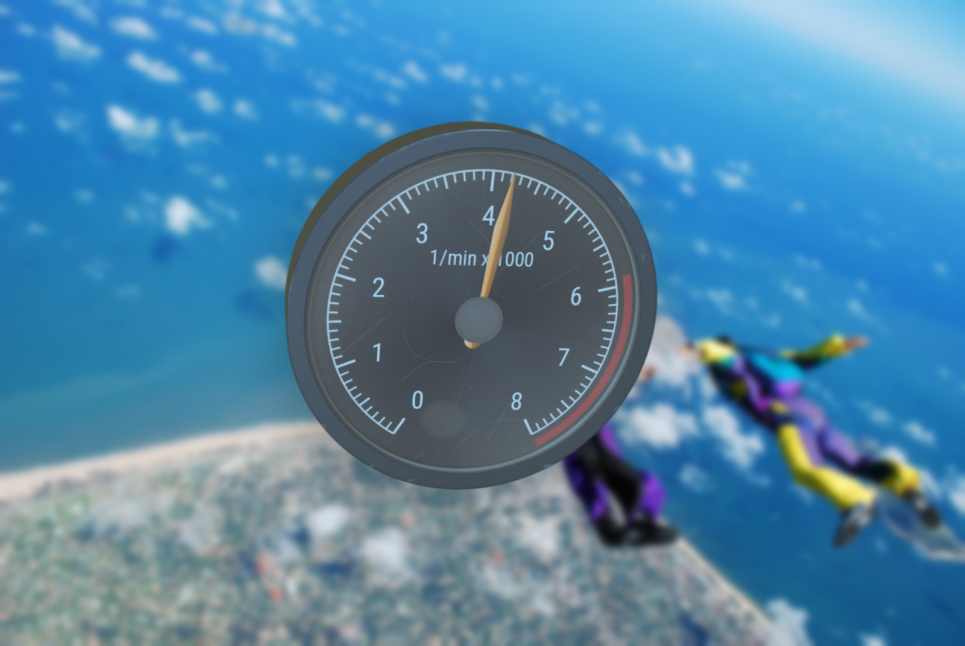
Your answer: 4200 rpm
